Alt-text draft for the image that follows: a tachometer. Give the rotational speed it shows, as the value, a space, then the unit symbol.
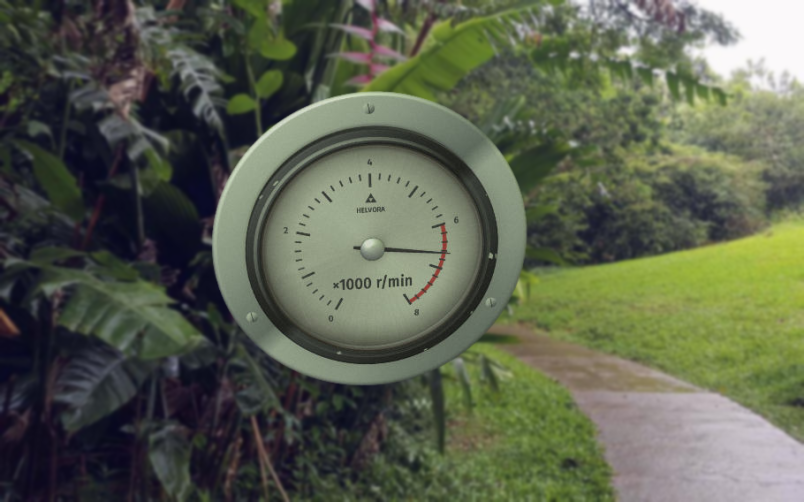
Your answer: 6600 rpm
